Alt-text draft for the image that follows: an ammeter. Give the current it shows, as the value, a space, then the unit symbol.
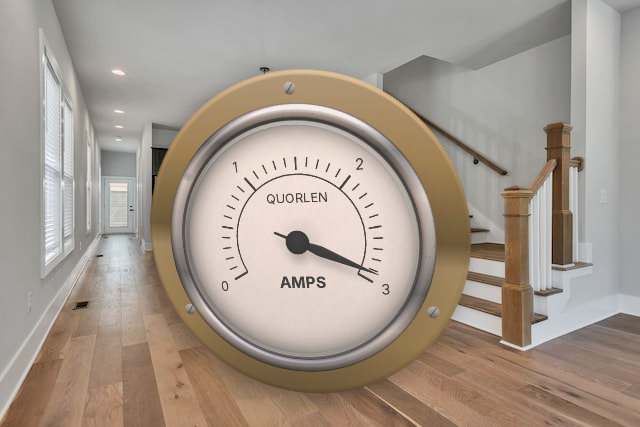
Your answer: 2.9 A
